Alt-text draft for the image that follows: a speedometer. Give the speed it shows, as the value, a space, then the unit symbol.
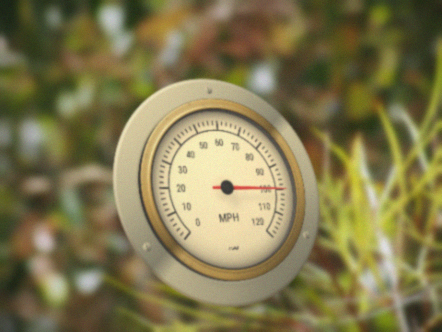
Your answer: 100 mph
